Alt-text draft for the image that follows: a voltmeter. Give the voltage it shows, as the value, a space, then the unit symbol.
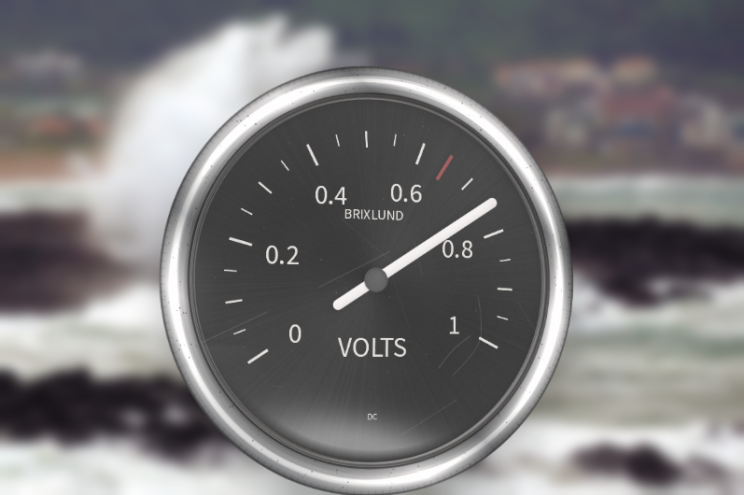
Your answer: 0.75 V
